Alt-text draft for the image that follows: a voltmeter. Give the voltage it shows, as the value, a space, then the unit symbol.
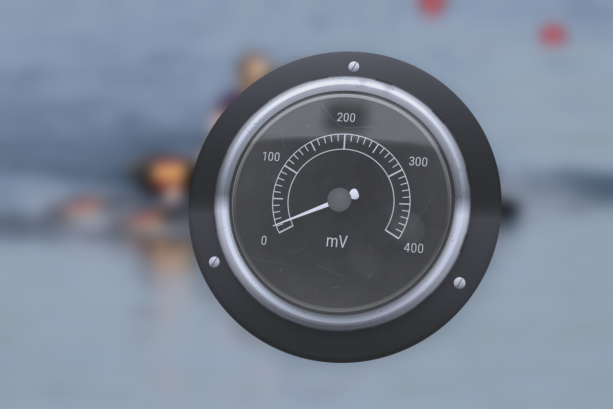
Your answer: 10 mV
